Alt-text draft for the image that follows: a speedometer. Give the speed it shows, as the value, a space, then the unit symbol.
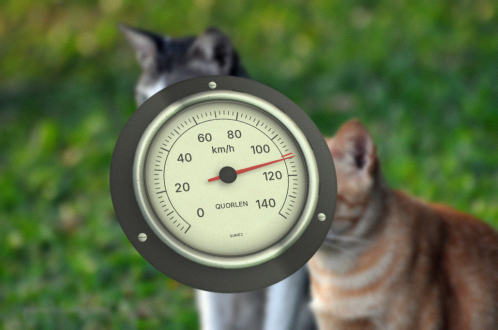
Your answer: 112 km/h
